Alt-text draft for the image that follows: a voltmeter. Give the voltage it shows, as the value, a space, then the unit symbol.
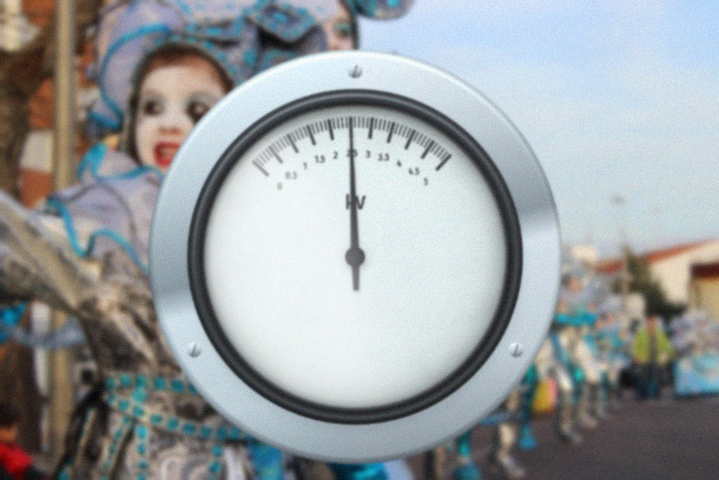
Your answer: 2.5 kV
